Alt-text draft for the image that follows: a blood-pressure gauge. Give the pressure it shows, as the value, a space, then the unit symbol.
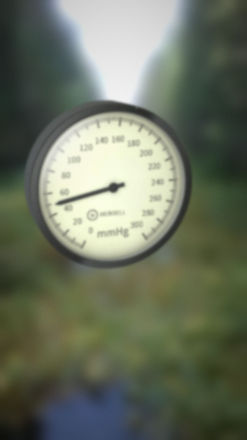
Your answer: 50 mmHg
